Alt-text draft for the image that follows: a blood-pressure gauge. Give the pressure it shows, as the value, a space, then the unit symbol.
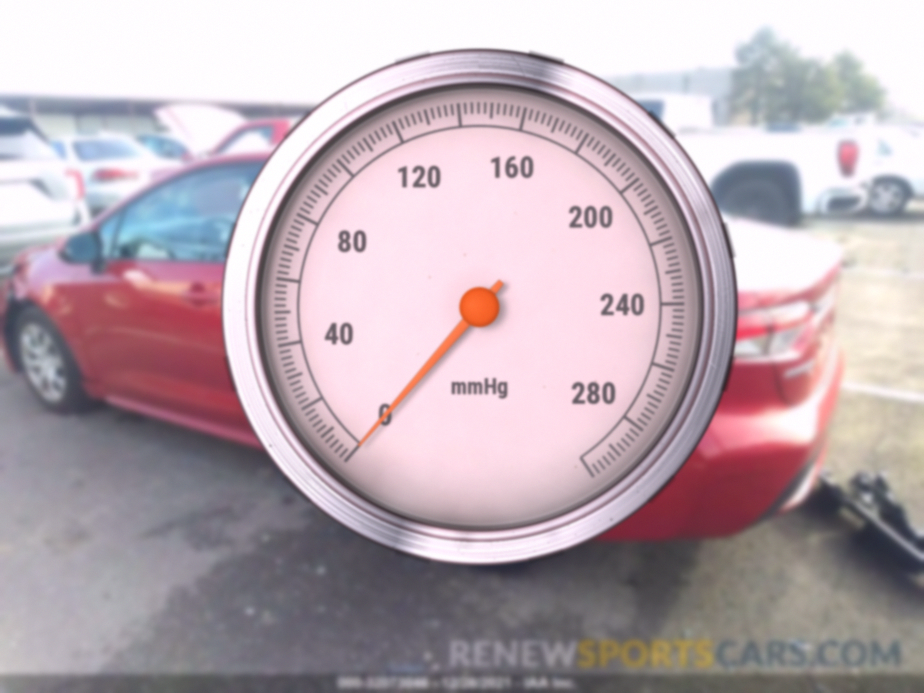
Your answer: 0 mmHg
